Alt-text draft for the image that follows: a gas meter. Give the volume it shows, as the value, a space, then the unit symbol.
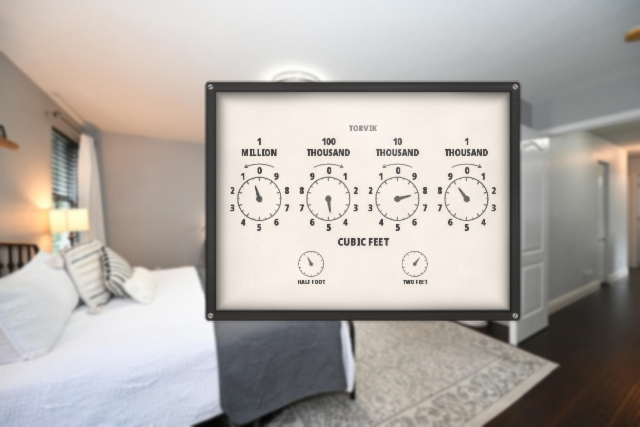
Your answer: 47900 ft³
